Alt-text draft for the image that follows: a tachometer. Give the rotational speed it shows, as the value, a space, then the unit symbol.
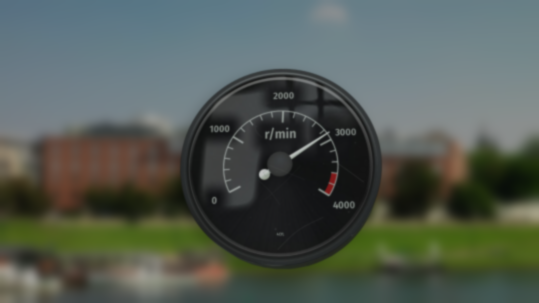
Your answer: 2900 rpm
